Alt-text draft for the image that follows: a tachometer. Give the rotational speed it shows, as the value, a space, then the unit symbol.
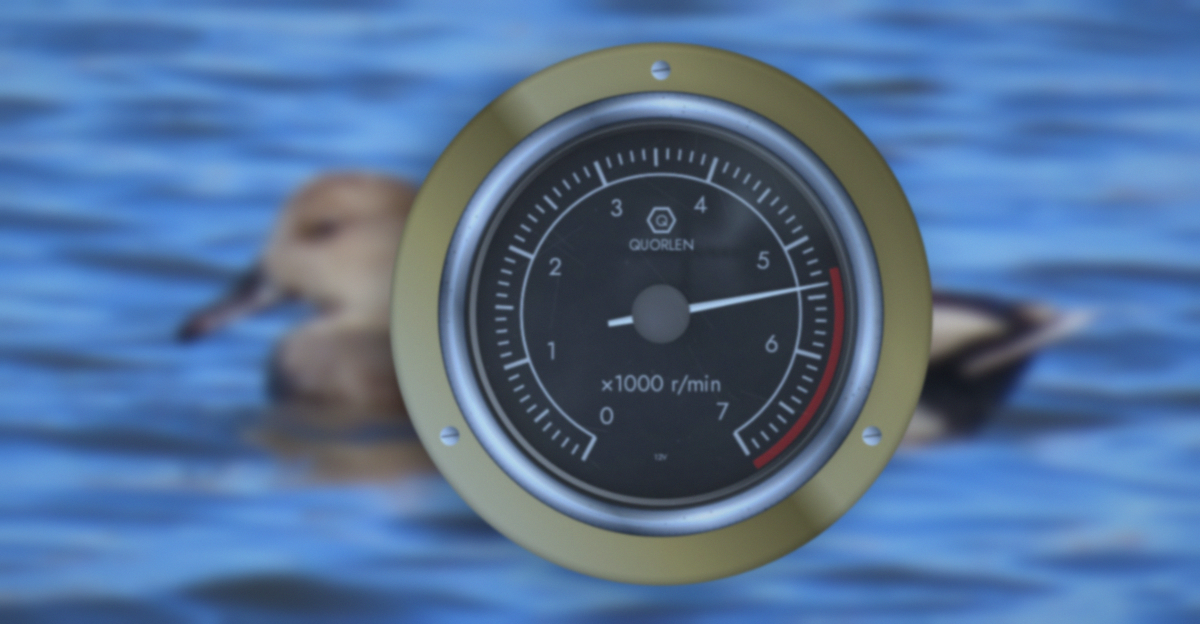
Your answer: 5400 rpm
